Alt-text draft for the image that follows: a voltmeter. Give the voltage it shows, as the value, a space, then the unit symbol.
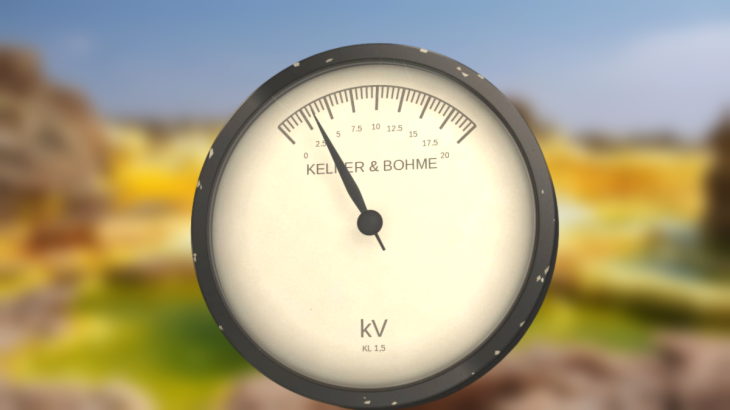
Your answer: 3.5 kV
